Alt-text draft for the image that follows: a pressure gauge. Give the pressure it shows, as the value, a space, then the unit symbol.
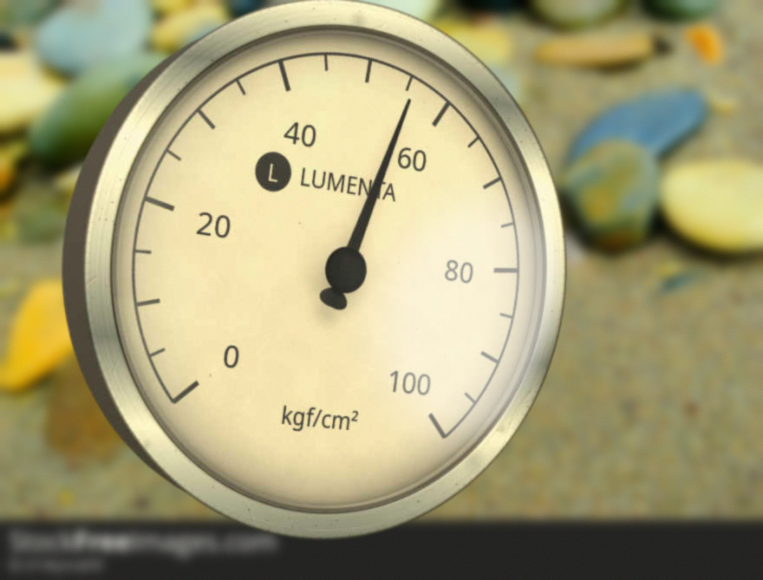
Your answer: 55 kg/cm²
